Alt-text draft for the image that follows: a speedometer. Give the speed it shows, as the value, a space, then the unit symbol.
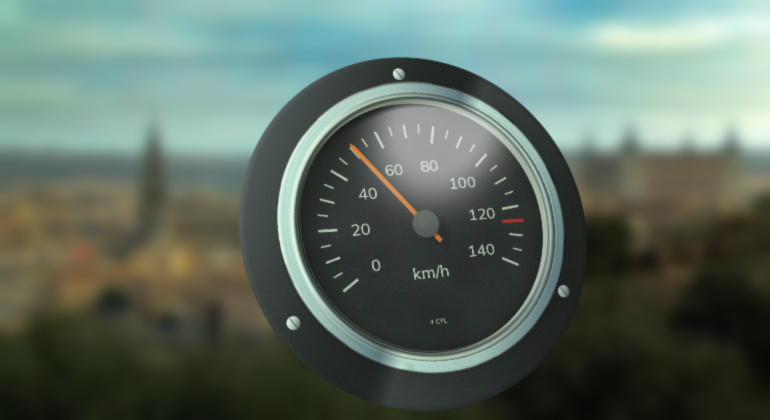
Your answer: 50 km/h
